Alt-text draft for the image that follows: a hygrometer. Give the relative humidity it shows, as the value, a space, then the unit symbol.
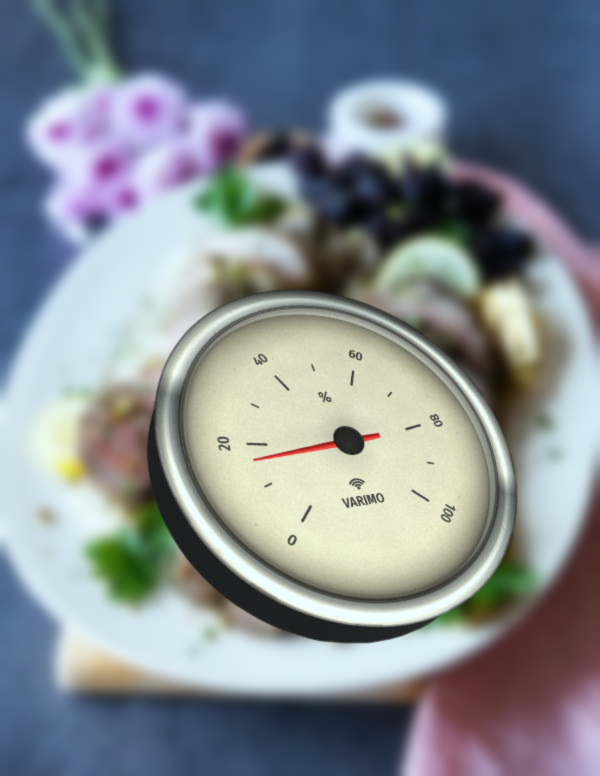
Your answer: 15 %
